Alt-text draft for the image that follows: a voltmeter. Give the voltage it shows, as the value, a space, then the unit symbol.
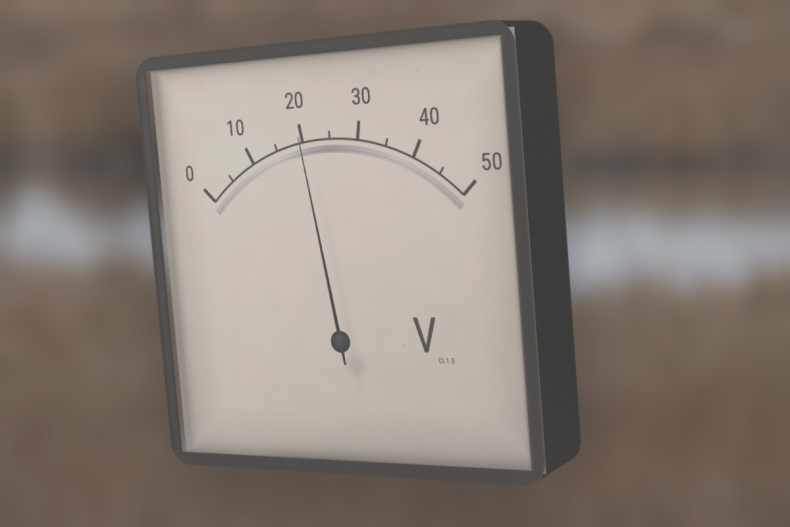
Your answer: 20 V
